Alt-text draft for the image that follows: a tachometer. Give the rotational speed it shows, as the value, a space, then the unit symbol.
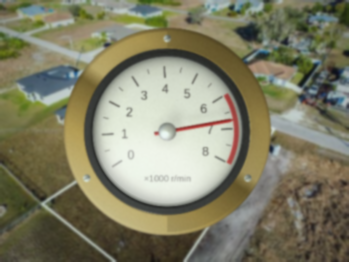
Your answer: 6750 rpm
